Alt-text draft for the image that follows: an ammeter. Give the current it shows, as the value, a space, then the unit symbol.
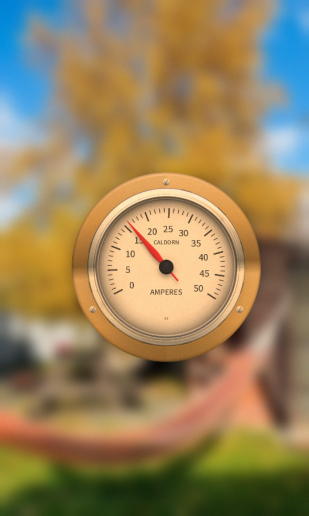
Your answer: 16 A
